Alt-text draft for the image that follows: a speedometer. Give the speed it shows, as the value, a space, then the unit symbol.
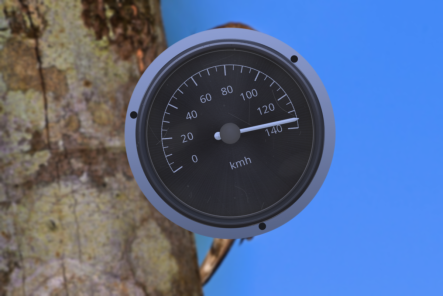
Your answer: 135 km/h
